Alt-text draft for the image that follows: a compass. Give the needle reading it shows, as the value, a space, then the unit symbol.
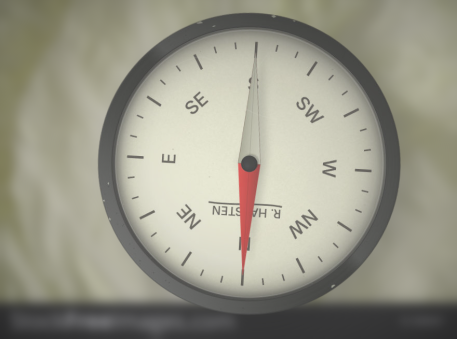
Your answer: 0 °
